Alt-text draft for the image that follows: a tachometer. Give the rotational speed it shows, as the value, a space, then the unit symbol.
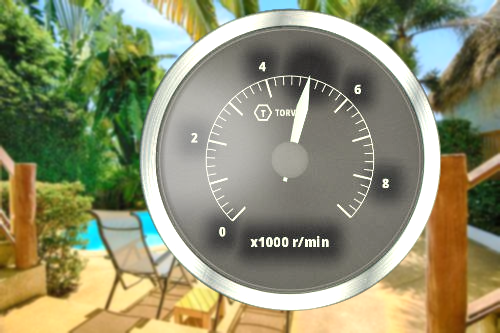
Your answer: 5000 rpm
